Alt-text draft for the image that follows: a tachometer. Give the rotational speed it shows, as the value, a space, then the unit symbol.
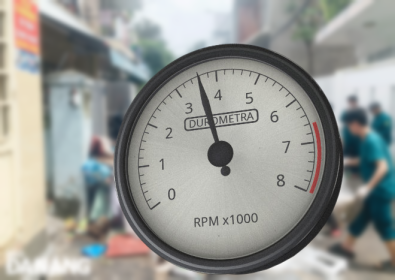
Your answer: 3600 rpm
